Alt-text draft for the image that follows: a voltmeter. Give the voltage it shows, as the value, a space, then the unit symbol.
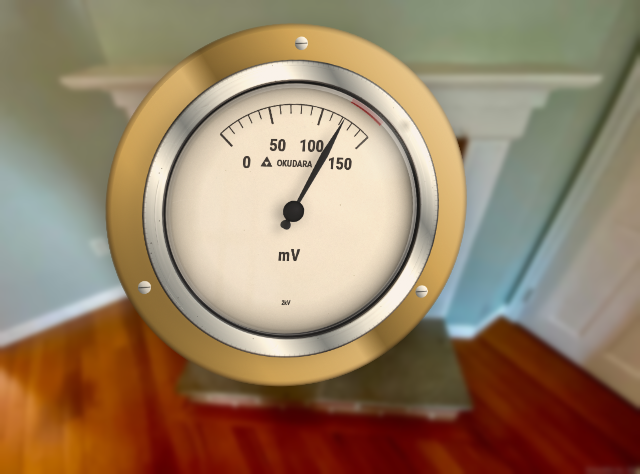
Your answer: 120 mV
